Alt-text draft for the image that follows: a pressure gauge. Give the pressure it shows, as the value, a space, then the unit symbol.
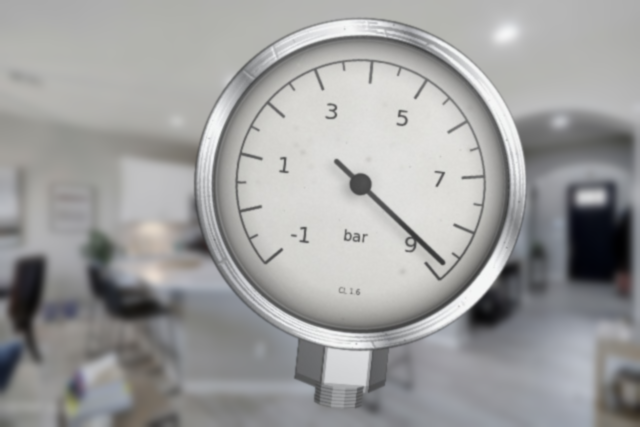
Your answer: 8.75 bar
